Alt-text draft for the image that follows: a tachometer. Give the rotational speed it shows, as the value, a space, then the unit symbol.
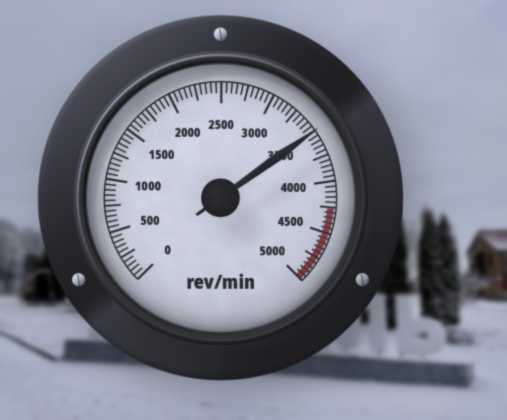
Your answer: 3500 rpm
